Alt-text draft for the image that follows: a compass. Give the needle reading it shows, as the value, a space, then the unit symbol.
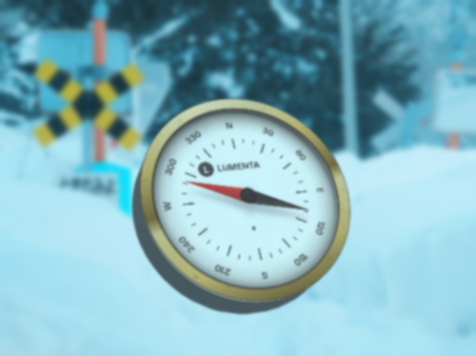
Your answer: 290 °
